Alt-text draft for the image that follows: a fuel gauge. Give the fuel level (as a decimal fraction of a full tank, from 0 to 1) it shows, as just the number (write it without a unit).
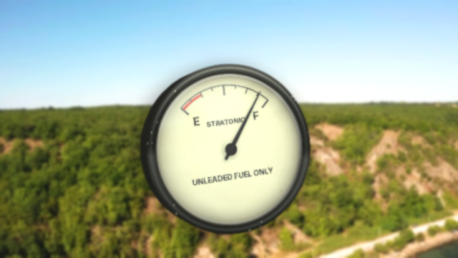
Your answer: 0.875
